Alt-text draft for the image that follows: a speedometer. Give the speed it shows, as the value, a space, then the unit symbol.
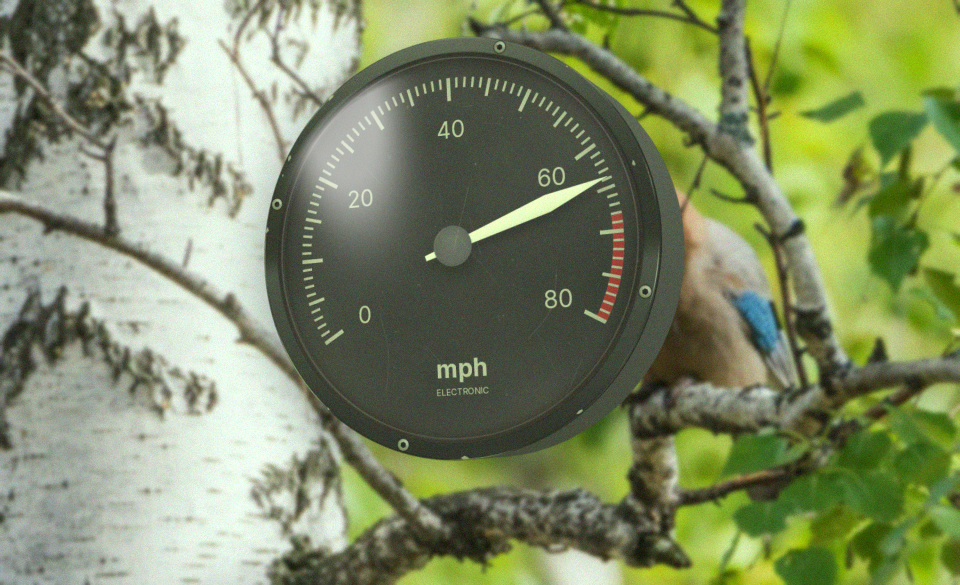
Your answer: 64 mph
